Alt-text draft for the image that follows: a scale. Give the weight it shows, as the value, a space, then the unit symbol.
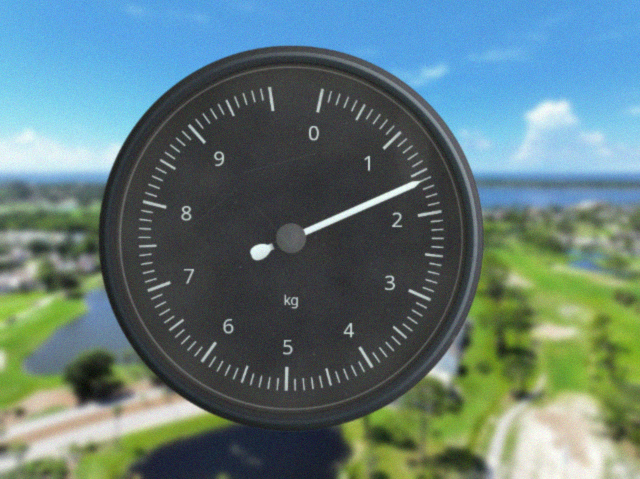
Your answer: 1.6 kg
